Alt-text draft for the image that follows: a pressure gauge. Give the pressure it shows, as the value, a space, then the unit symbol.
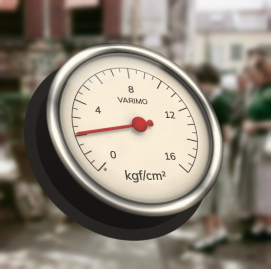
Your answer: 2 kg/cm²
